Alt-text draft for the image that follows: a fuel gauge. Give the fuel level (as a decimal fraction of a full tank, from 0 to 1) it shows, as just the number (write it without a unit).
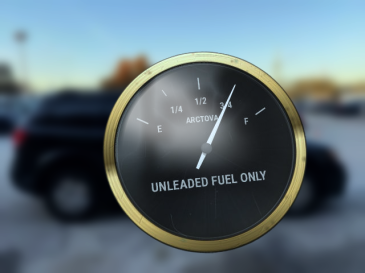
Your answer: 0.75
